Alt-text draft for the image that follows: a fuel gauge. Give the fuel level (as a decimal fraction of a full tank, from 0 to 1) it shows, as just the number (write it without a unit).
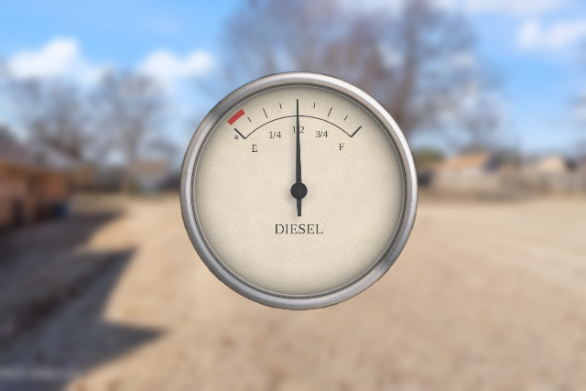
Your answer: 0.5
